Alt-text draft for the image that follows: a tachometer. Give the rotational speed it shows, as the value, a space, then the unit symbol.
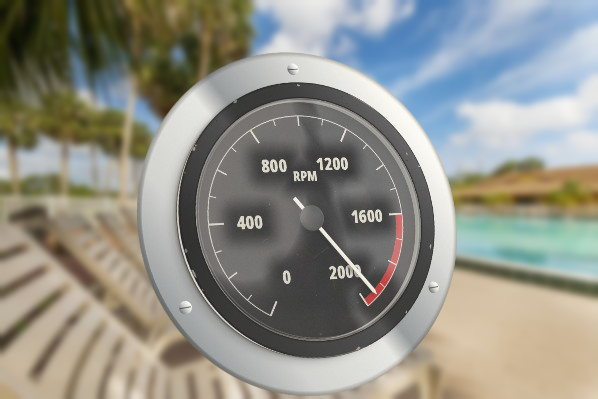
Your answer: 1950 rpm
